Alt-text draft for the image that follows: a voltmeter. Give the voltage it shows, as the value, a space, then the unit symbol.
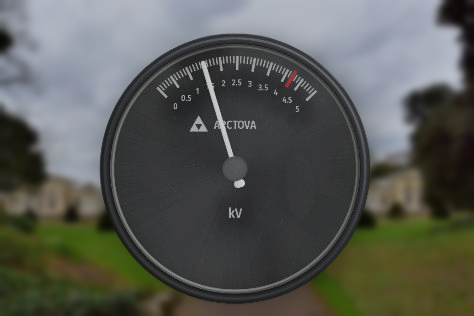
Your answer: 1.5 kV
